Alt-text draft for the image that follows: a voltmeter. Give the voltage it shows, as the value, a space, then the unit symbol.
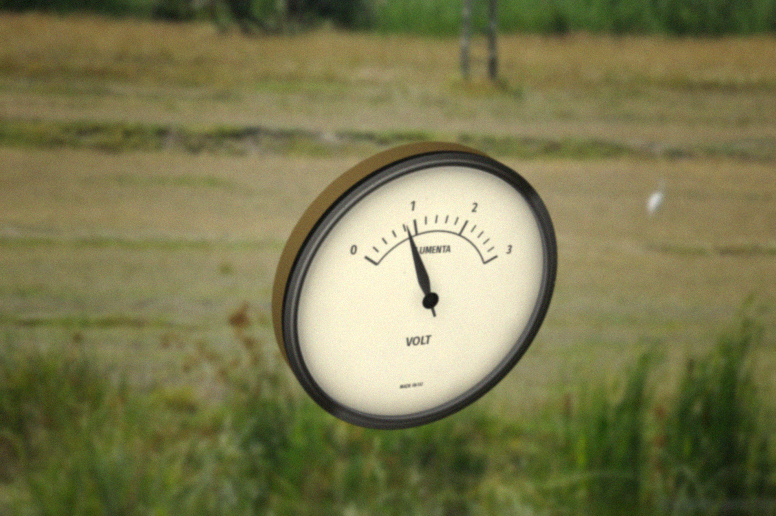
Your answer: 0.8 V
